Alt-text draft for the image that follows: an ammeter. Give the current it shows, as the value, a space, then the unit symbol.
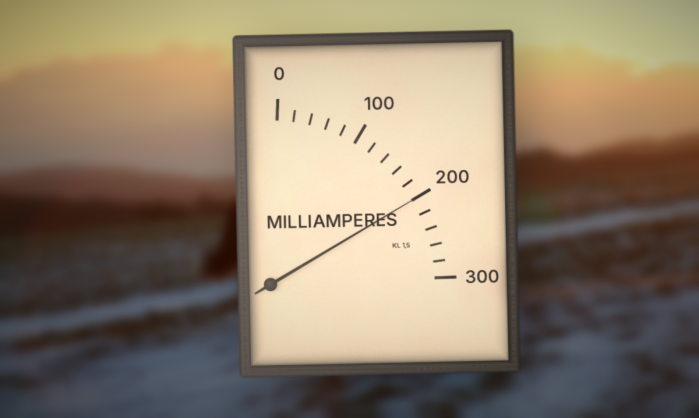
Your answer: 200 mA
